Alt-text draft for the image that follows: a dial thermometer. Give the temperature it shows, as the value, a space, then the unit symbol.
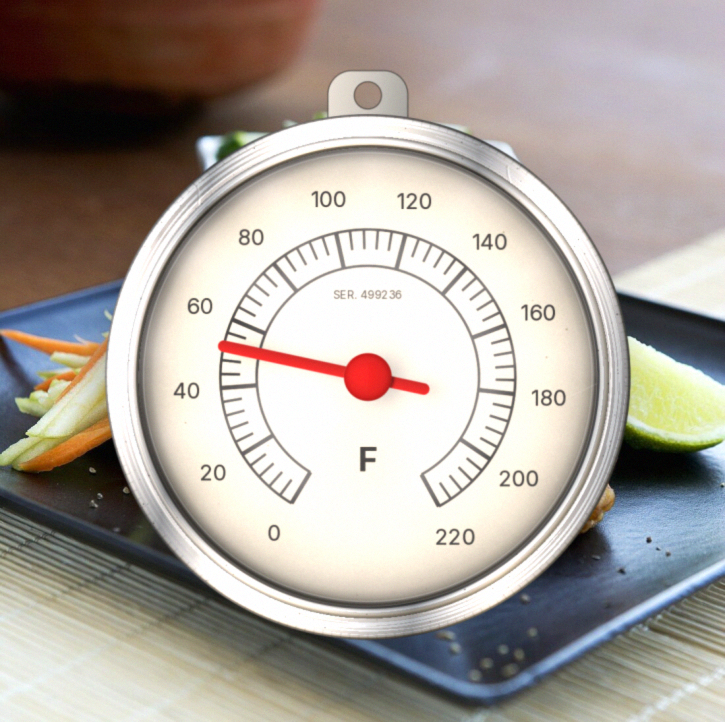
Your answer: 52 °F
